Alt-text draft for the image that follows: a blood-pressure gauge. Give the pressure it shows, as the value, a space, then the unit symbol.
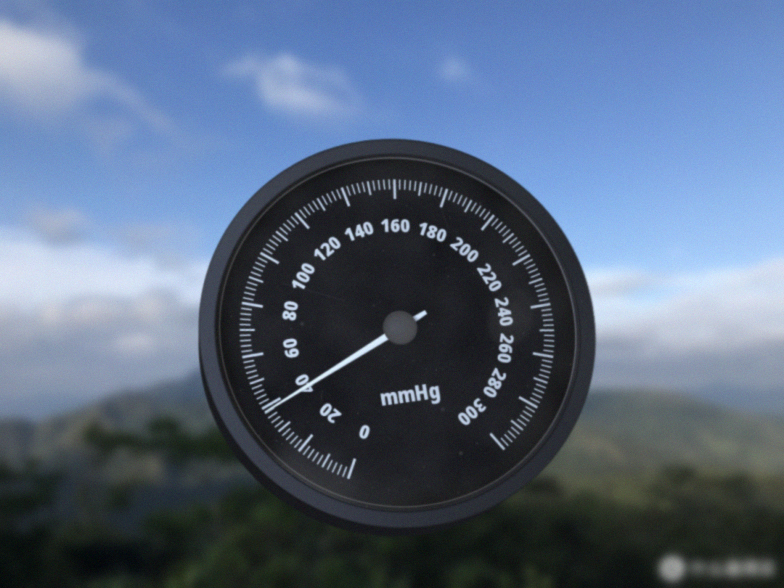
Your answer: 38 mmHg
